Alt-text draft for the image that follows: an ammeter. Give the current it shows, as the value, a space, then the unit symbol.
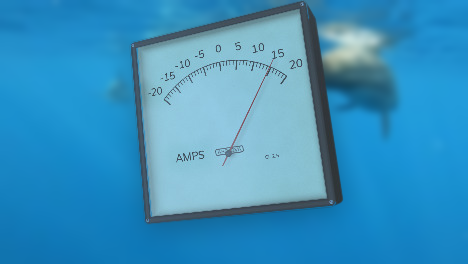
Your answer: 15 A
